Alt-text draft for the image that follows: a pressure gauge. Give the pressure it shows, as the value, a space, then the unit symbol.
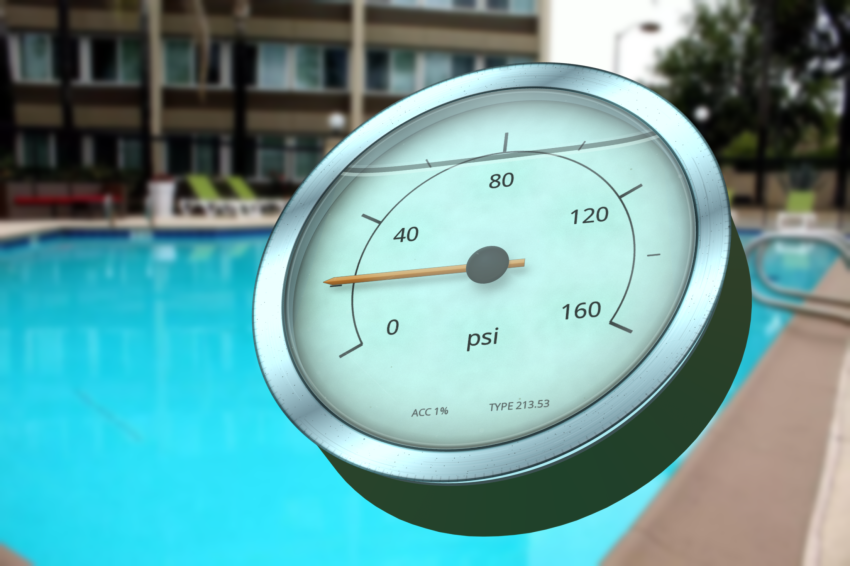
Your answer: 20 psi
